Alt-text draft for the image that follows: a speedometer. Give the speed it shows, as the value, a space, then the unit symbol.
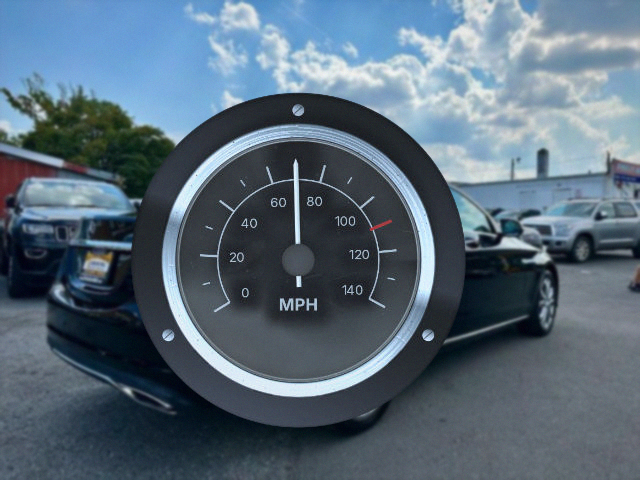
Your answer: 70 mph
